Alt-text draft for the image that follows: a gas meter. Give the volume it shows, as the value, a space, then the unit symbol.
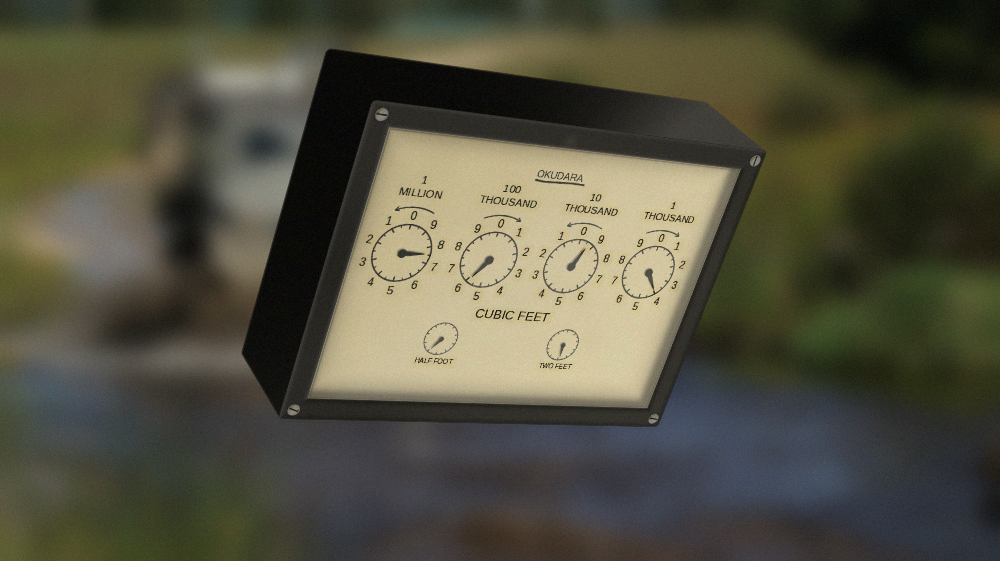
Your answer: 759400 ft³
